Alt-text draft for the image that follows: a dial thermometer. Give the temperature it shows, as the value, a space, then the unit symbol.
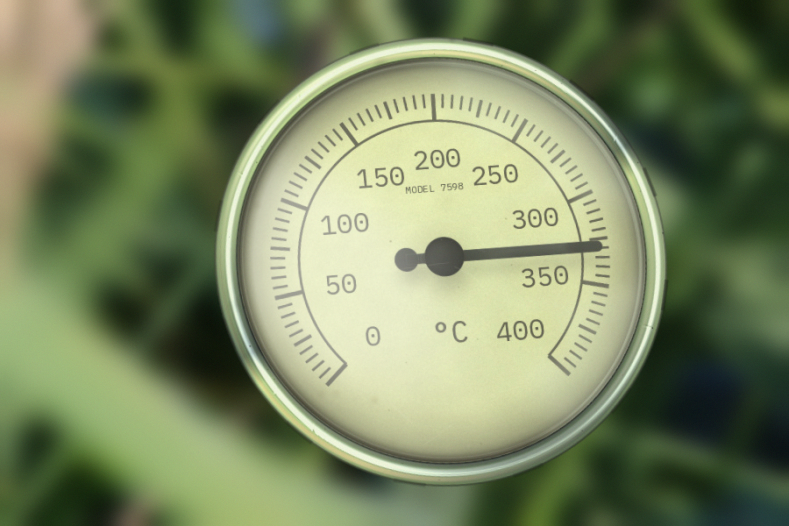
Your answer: 330 °C
